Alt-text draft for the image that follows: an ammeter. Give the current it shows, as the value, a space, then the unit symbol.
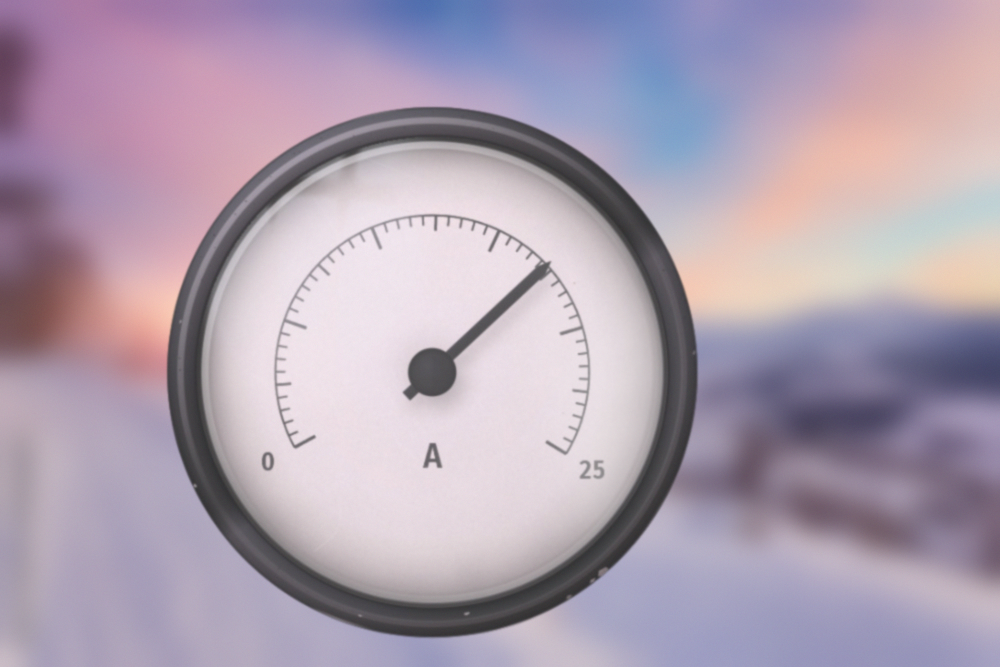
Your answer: 17.25 A
